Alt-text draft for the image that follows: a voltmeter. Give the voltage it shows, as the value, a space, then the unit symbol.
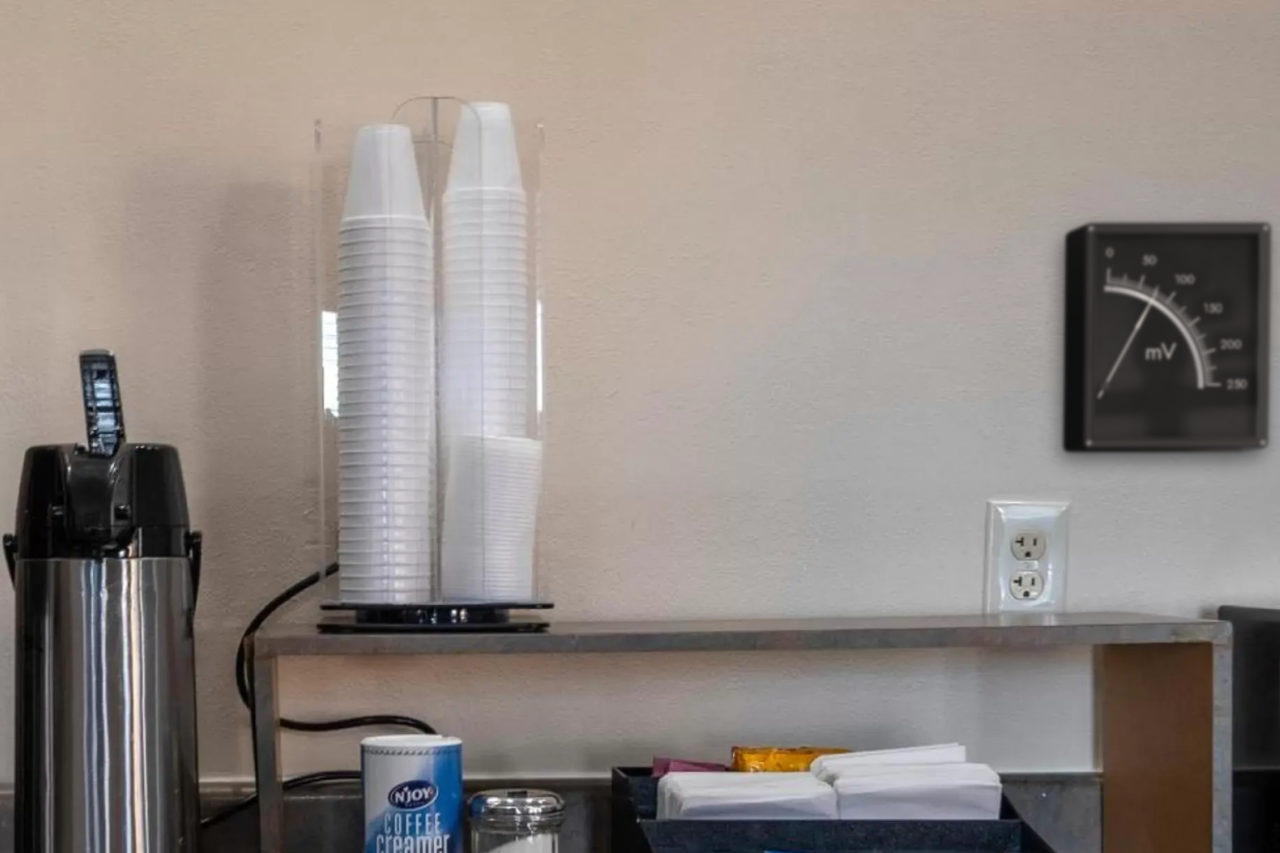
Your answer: 75 mV
